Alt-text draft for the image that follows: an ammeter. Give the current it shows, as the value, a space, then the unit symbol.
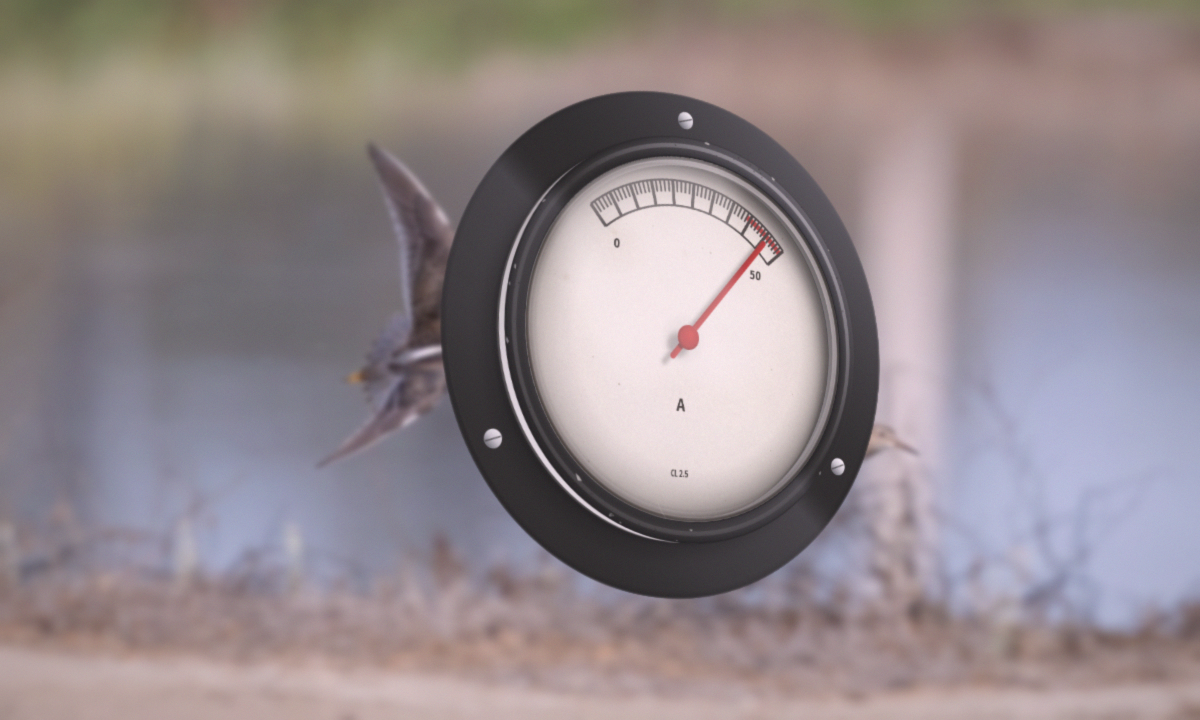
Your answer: 45 A
